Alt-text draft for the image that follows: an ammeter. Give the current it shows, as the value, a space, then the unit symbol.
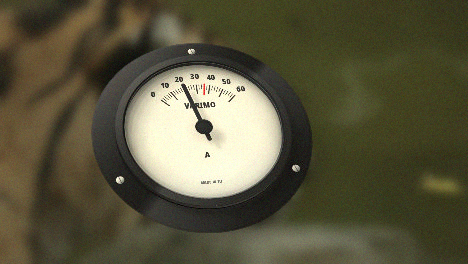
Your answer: 20 A
